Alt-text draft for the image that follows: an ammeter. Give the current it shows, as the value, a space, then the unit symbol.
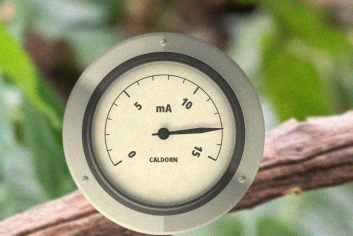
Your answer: 13 mA
